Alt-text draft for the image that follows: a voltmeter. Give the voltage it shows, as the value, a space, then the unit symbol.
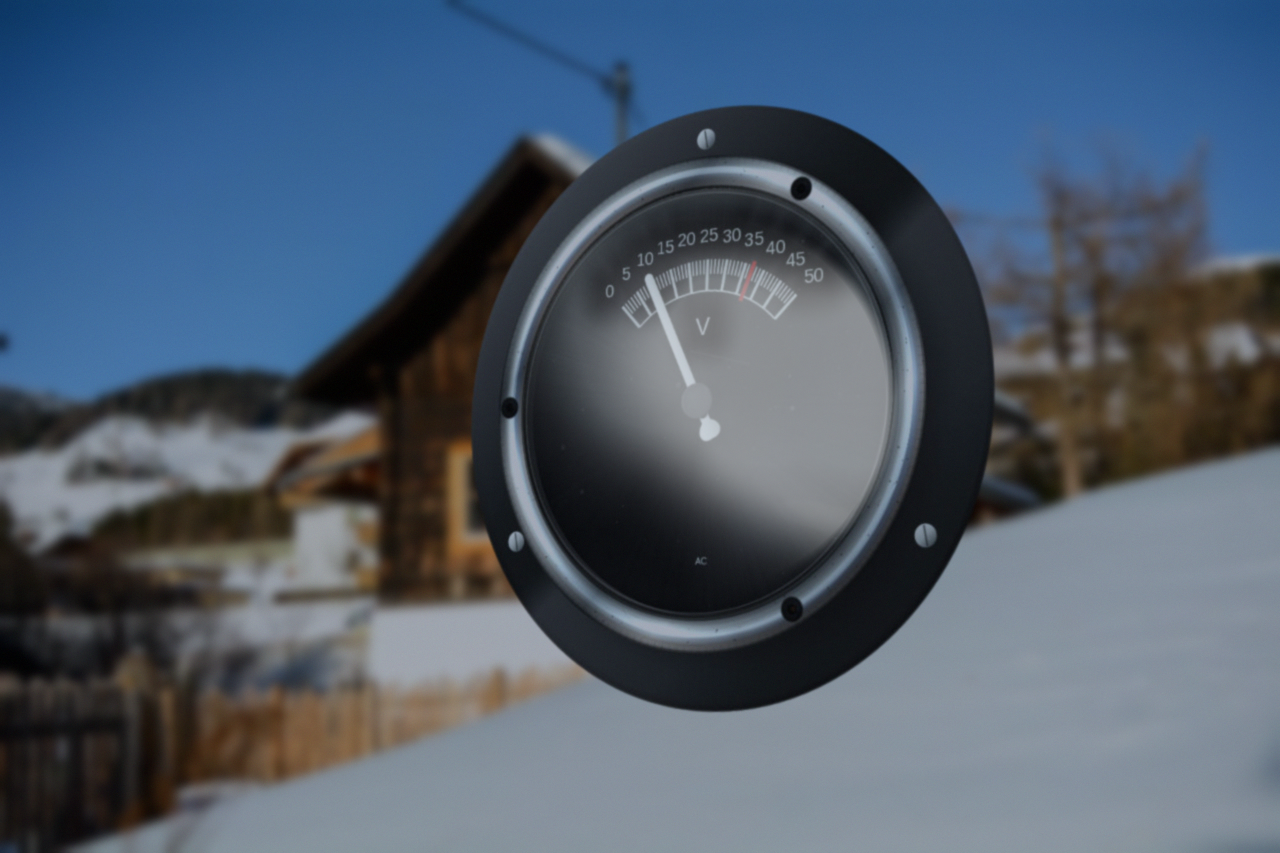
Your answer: 10 V
